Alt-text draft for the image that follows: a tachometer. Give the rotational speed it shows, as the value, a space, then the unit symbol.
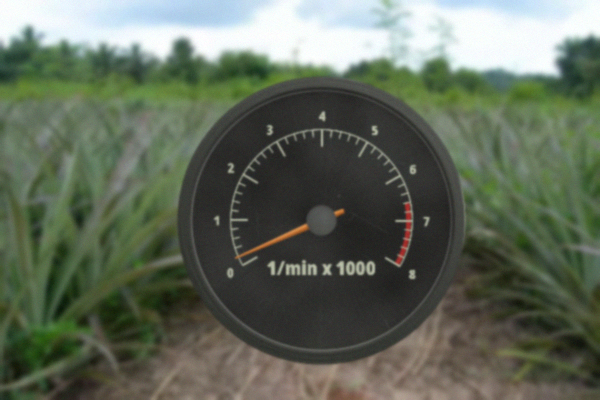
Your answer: 200 rpm
